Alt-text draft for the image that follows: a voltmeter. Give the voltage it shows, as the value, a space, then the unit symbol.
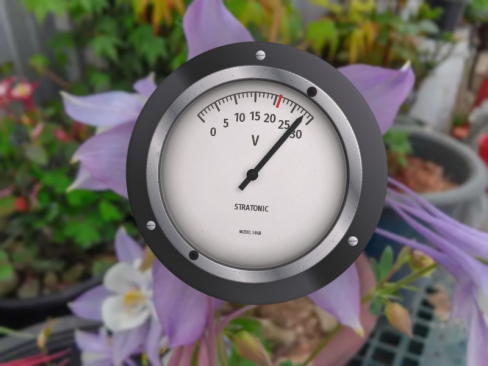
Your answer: 28 V
